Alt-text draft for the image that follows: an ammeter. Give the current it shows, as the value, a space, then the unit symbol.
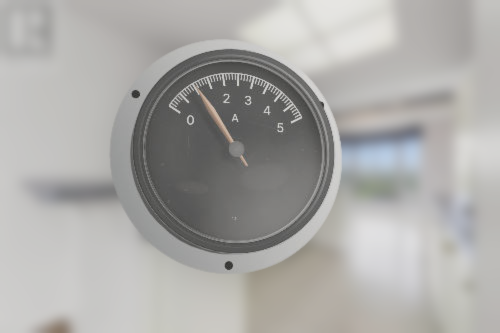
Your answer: 1 A
